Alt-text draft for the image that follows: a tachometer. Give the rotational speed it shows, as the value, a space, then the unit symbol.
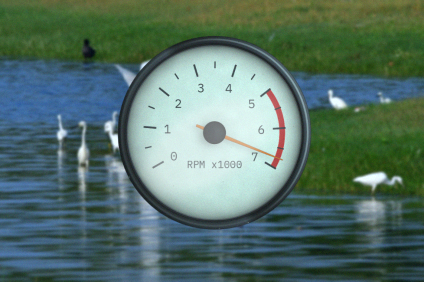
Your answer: 6750 rpm
